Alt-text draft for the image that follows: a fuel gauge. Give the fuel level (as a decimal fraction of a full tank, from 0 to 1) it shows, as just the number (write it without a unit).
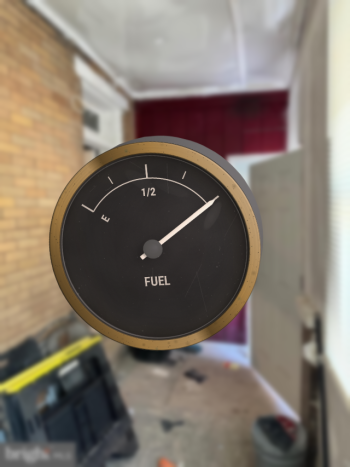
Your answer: 1
